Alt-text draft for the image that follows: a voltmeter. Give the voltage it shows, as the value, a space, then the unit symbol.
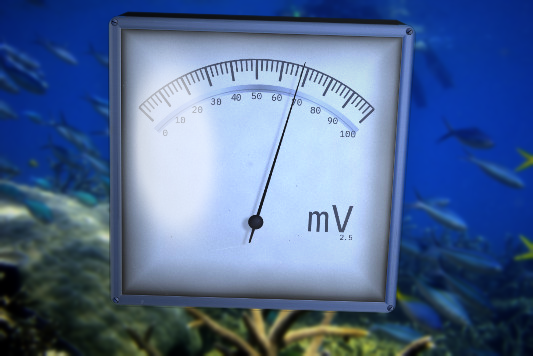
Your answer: 68 mV
